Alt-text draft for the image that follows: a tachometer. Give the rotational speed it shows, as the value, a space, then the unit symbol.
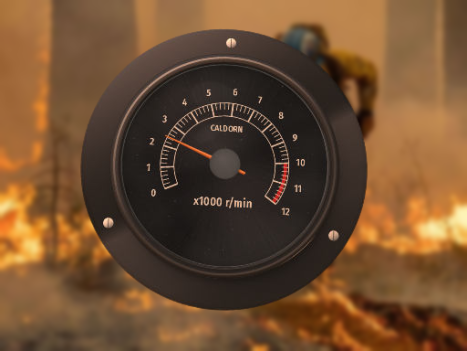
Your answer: 2400 rpm
